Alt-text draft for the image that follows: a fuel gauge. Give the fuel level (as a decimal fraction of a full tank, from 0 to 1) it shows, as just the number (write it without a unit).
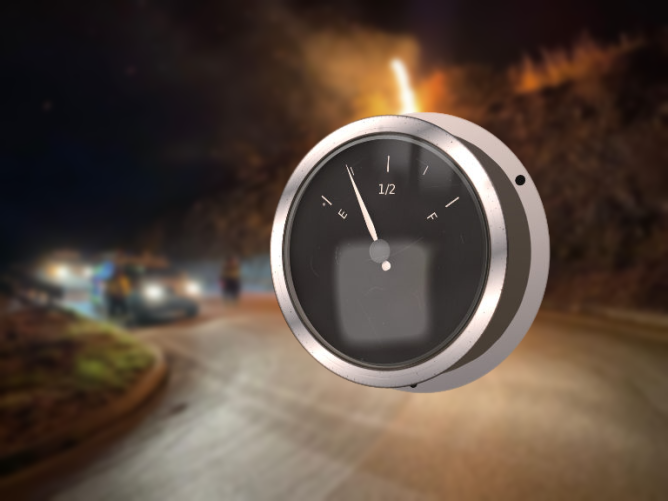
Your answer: 0.25
